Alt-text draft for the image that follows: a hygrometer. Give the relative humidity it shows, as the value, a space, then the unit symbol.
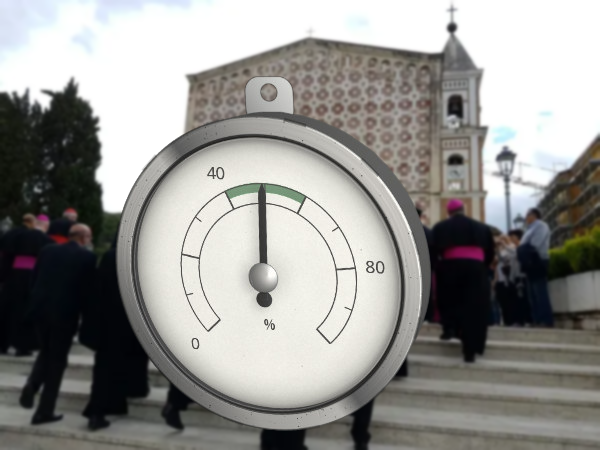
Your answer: 50 %
